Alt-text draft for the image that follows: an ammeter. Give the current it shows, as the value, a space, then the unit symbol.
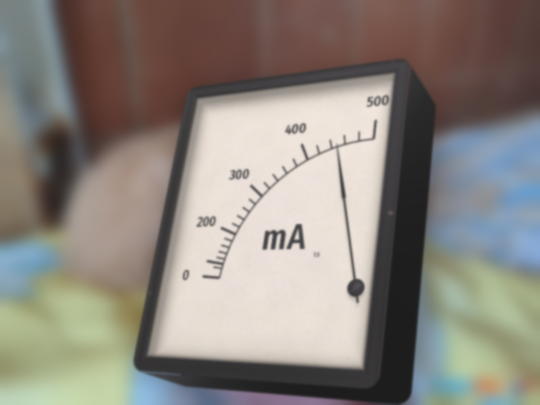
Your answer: 450 mA
